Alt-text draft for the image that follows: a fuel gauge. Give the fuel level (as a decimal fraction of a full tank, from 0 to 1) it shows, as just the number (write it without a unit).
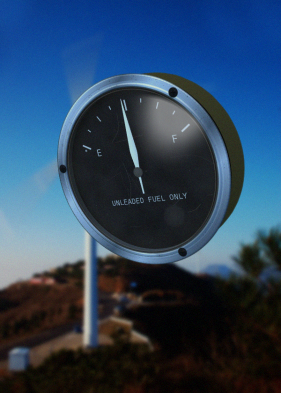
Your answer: 0.5
